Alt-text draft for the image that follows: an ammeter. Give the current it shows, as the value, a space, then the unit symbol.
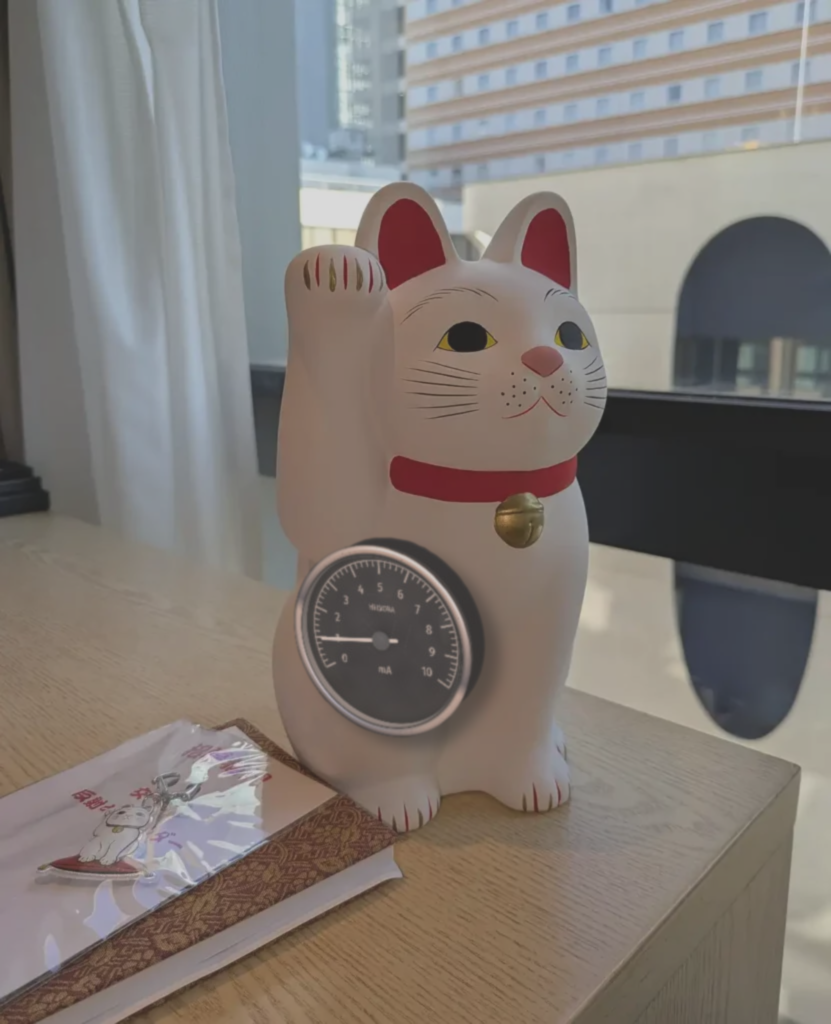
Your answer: 1 mA
